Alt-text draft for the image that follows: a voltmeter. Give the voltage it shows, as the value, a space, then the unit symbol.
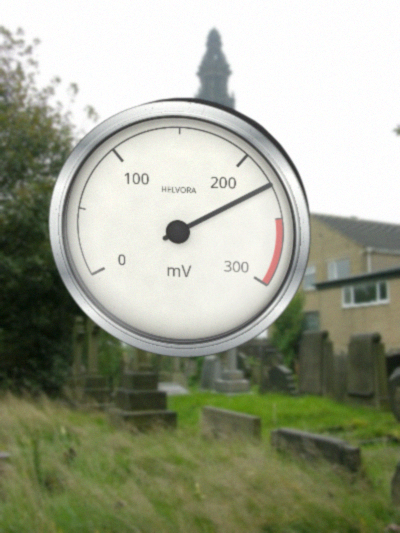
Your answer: 225 mV
